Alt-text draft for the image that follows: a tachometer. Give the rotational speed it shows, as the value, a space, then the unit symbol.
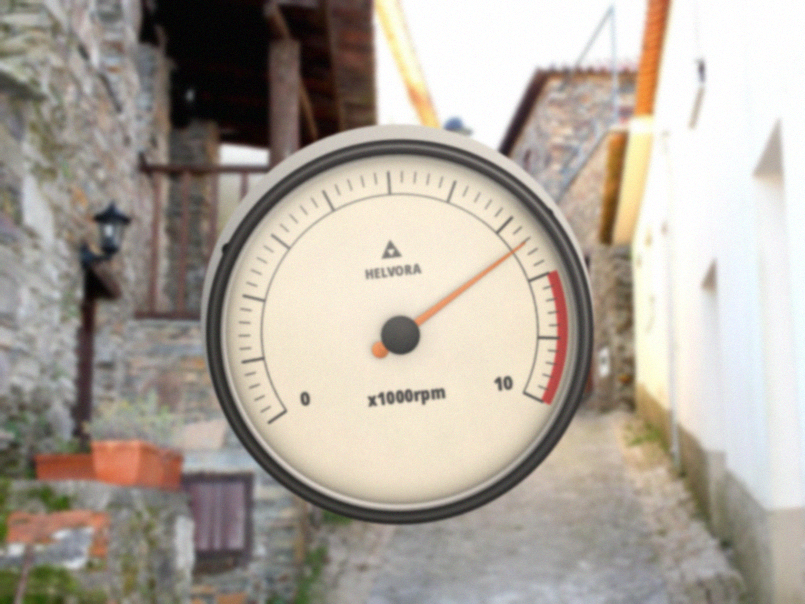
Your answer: 7400 rpm
